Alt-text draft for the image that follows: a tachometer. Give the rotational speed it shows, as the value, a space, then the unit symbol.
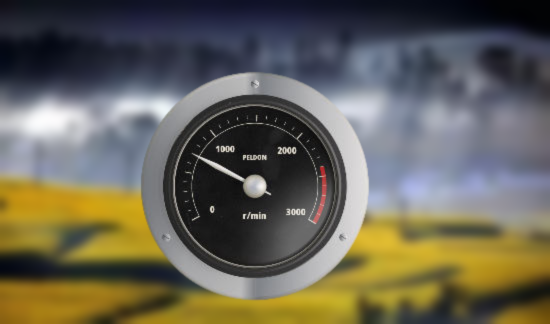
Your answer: 700 rpm
